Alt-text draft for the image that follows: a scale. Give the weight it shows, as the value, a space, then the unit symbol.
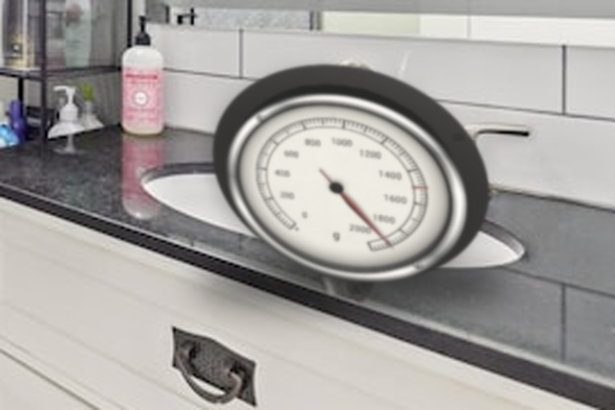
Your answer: 1900 g
